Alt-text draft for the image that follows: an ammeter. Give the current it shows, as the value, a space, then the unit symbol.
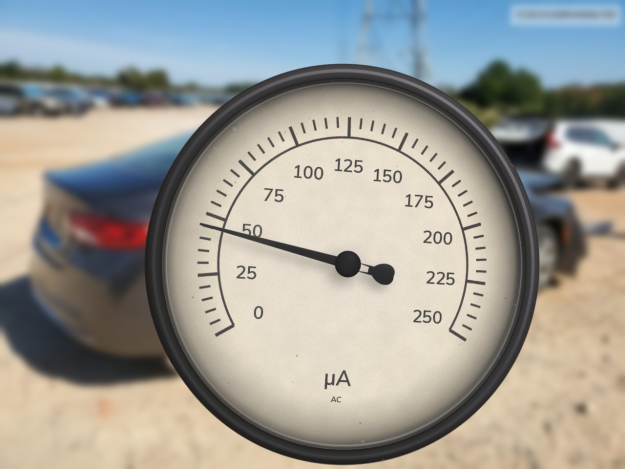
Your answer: 45 µA
